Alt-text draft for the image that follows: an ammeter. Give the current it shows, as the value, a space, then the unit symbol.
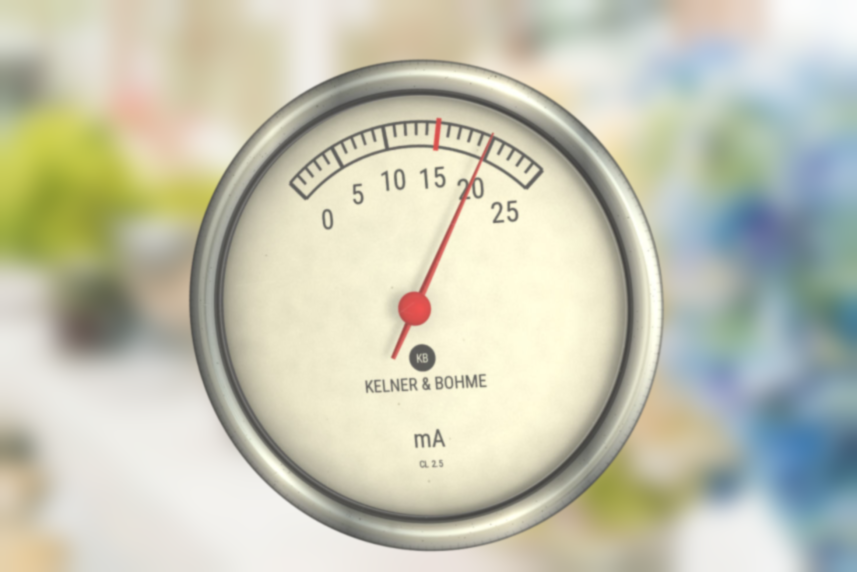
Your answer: 20 mA
